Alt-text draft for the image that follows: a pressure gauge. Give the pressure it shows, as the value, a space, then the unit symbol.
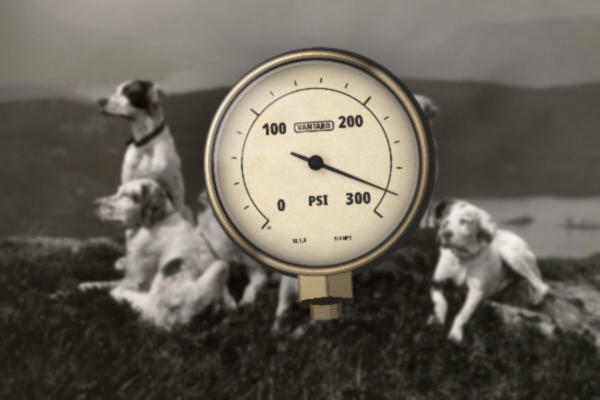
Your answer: 280 psi
